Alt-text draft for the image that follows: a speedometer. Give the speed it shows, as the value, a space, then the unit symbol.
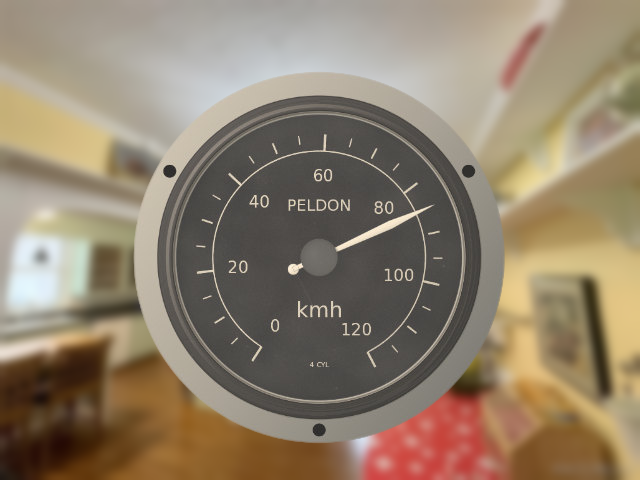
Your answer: 85 km/h
